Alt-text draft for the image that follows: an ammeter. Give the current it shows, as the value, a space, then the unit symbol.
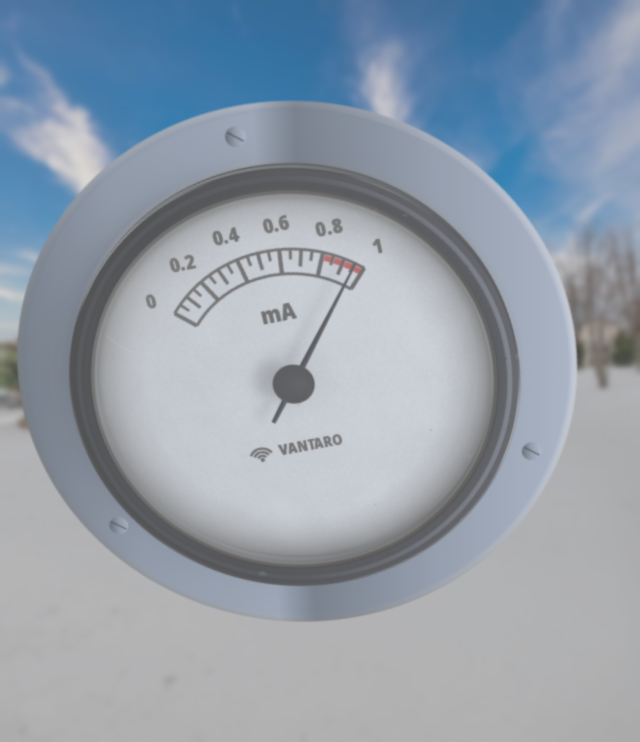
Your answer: 0.95 mA
